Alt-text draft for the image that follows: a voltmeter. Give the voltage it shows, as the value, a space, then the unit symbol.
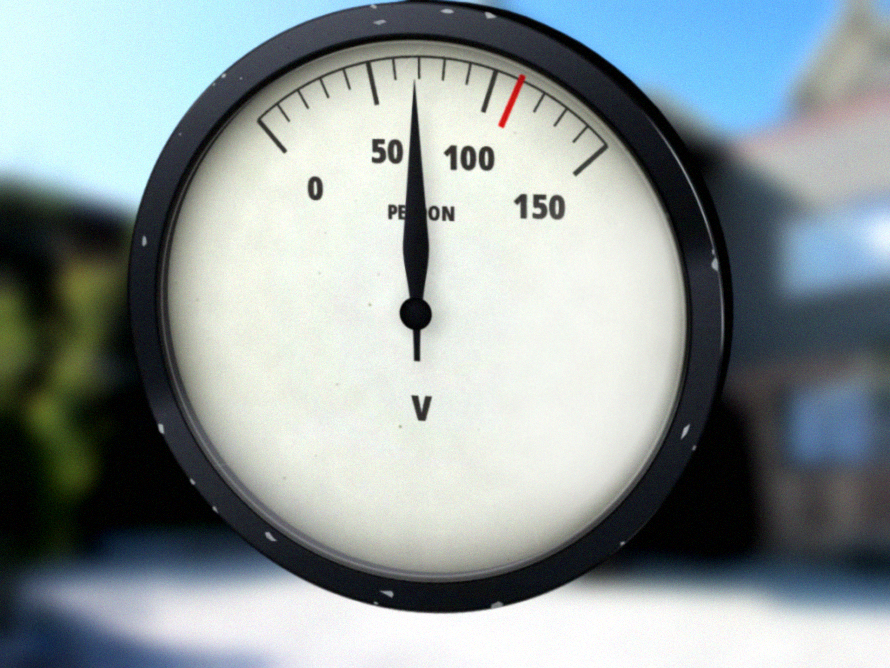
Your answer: 70 V
